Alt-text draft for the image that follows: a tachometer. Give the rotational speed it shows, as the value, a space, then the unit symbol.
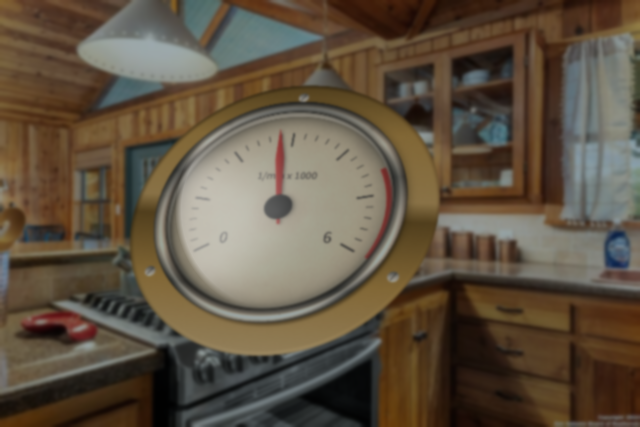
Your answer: 2800 rpm
